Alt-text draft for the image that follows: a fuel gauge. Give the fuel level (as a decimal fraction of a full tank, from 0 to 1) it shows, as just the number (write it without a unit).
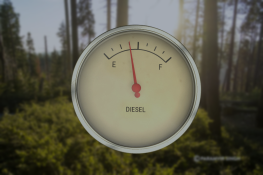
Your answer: 0.375
